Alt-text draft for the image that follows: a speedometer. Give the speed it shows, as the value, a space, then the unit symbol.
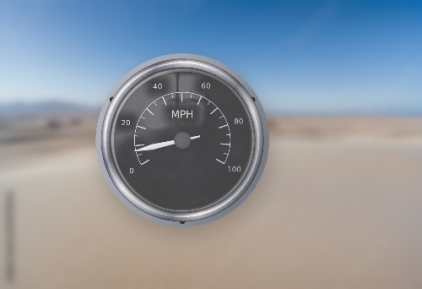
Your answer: 7.5 mph
